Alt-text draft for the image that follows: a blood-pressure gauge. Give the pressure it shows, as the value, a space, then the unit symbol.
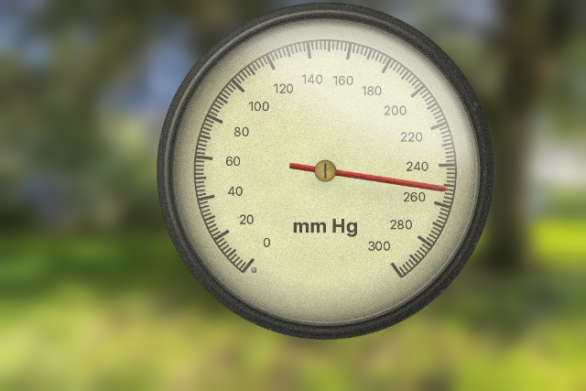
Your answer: 252 mmHg
